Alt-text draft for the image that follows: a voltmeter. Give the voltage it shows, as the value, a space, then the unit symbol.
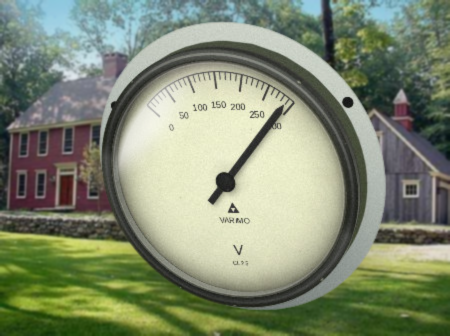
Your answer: 290 V
